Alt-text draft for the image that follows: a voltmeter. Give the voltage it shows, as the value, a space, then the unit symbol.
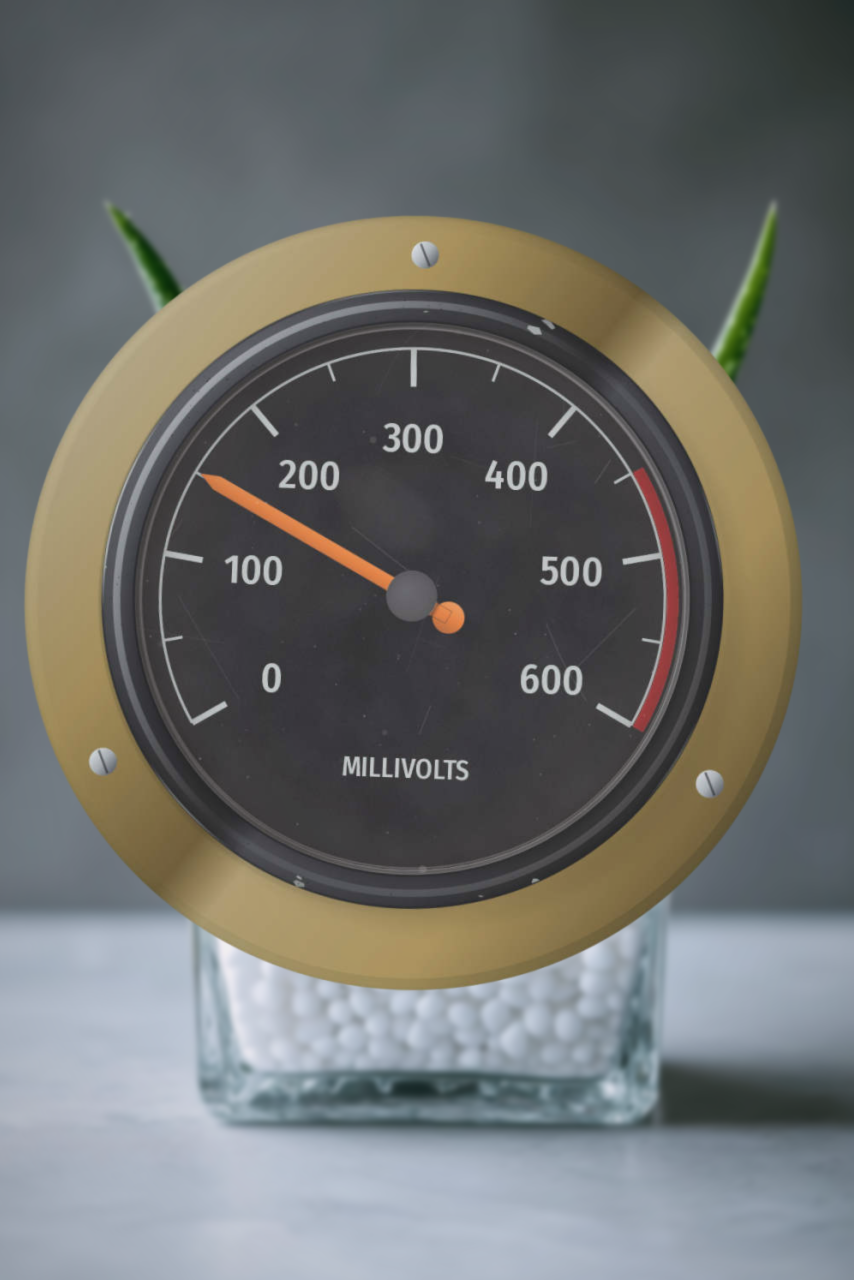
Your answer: 150 mV
